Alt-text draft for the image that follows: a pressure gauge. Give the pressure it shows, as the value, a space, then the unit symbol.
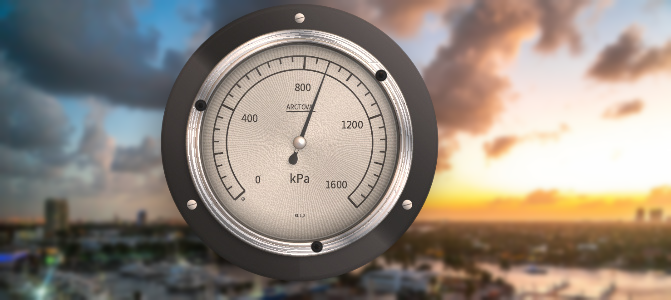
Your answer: 900 kPa
